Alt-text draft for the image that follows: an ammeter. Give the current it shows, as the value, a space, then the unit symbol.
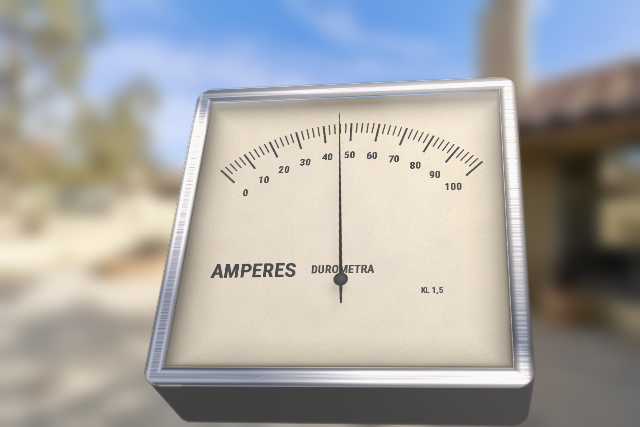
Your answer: 46 A
